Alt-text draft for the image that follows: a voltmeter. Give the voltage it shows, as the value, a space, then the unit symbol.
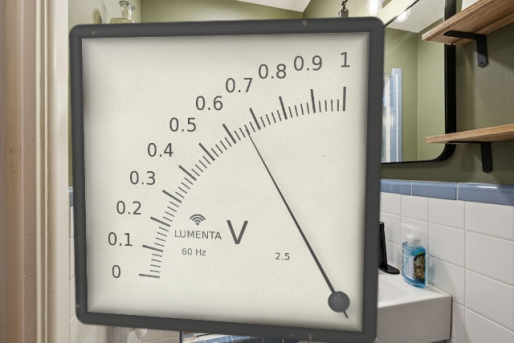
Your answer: 0.66 V
